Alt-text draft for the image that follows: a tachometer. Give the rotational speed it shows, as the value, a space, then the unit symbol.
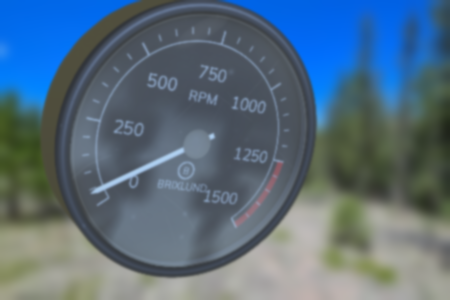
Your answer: 50 rpm
